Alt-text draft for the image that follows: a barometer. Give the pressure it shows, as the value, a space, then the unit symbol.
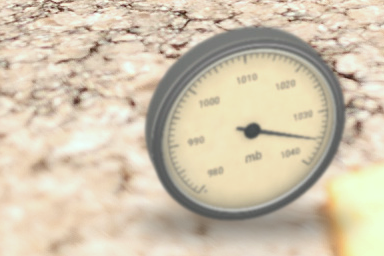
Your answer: 1035 mbar
